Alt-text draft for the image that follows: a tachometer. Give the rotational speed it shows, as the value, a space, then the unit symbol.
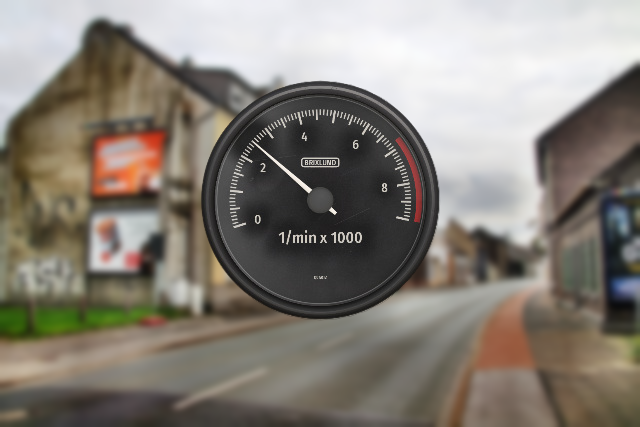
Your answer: 2500 rpm
